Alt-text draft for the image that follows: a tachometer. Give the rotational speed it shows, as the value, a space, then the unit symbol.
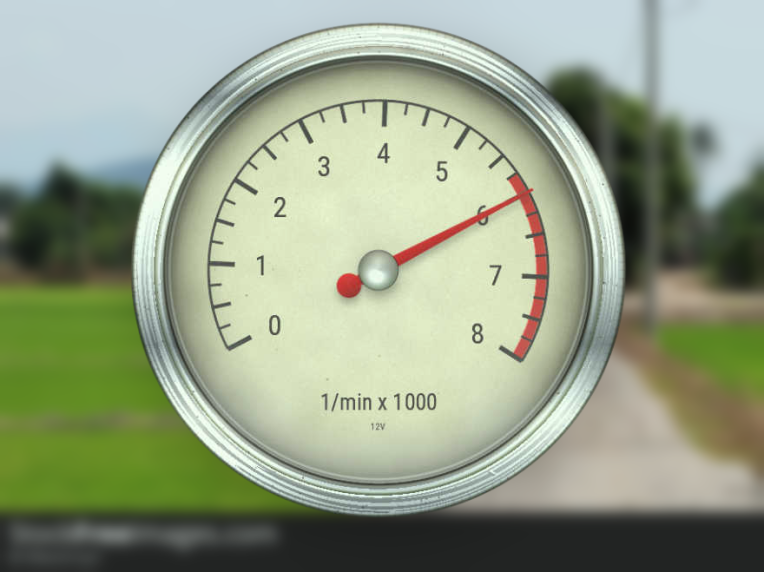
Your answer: 6000 rpm
